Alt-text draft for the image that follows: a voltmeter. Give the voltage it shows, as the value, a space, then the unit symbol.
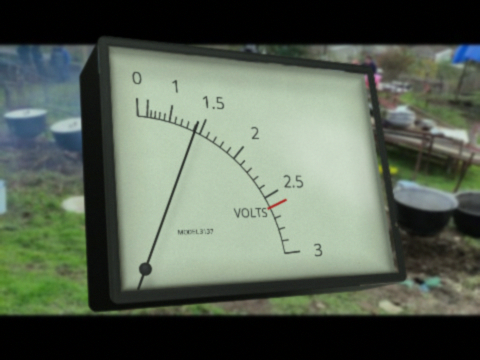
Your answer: 1.4 V
